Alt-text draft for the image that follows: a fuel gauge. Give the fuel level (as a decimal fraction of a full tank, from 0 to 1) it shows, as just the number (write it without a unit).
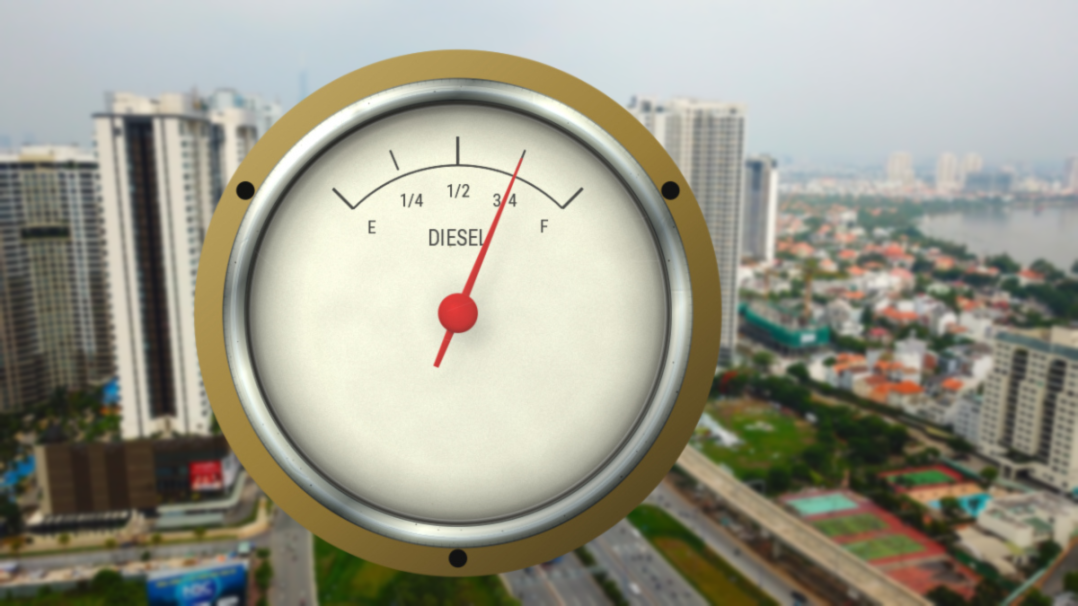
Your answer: 0.75
